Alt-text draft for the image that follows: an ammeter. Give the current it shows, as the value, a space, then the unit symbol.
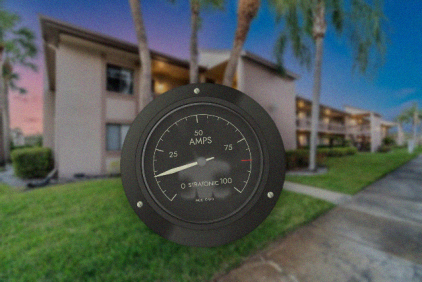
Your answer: 12.5 A
